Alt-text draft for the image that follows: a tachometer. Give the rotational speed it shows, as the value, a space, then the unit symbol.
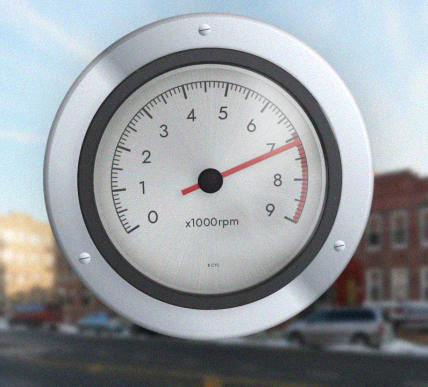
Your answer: 7100 rpm
